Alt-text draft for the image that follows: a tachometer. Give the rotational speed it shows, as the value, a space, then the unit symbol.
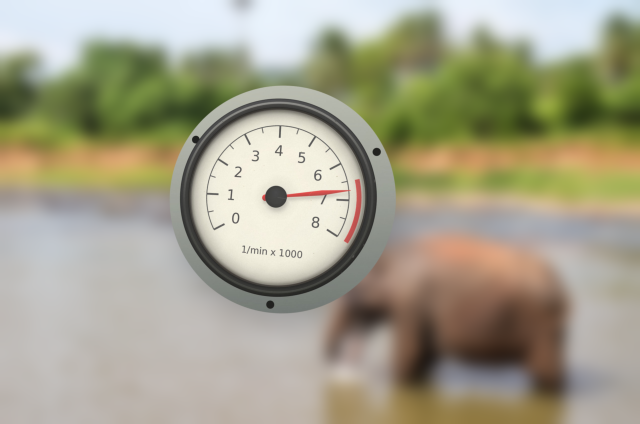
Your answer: 6750 rpm
